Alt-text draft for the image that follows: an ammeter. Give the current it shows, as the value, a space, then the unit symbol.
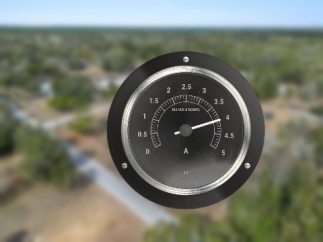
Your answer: 4 A
